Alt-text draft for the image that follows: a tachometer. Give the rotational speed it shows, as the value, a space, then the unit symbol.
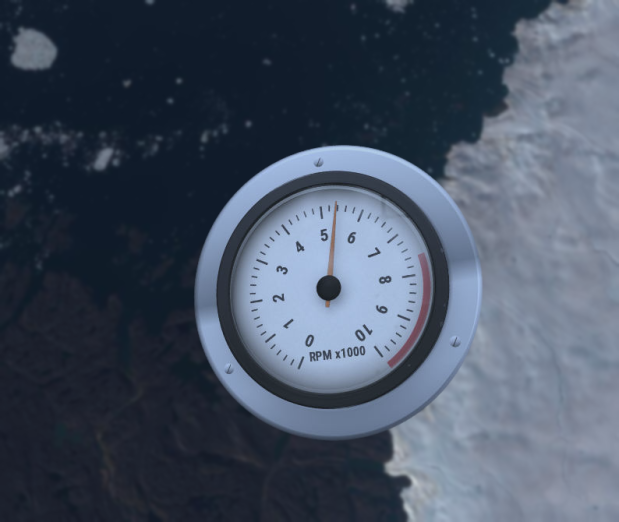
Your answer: 5400 rpm
